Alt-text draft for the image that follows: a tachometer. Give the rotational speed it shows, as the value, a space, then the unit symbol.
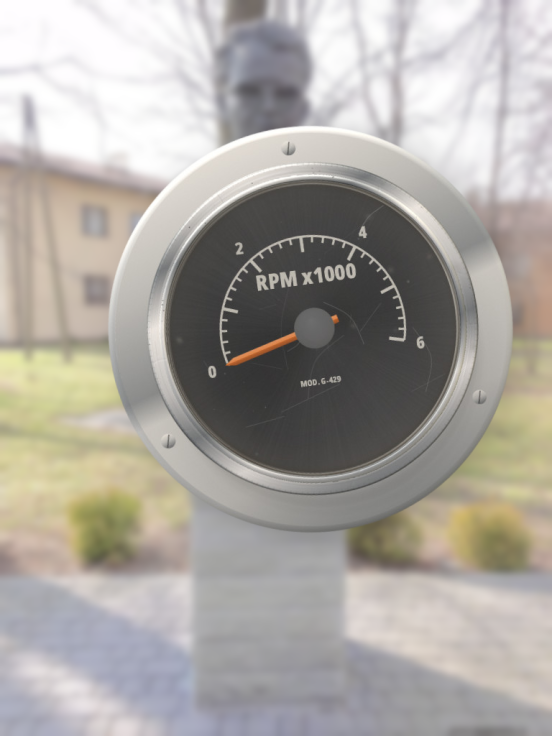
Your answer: 0 rpm
